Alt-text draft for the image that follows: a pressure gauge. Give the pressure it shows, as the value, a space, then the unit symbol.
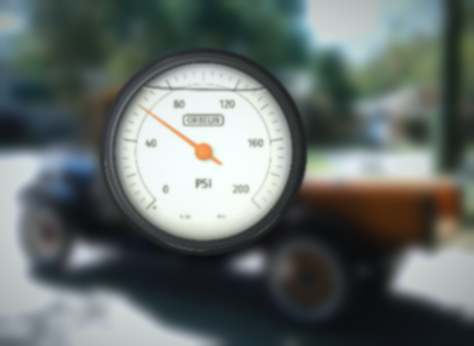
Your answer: 60 psi
